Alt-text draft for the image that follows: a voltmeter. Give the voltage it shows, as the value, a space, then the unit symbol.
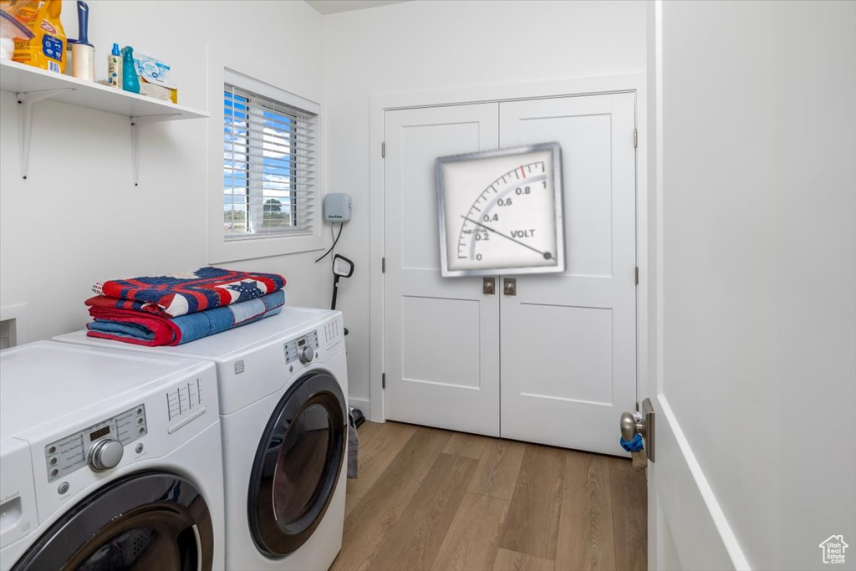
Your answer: 0.3 V
